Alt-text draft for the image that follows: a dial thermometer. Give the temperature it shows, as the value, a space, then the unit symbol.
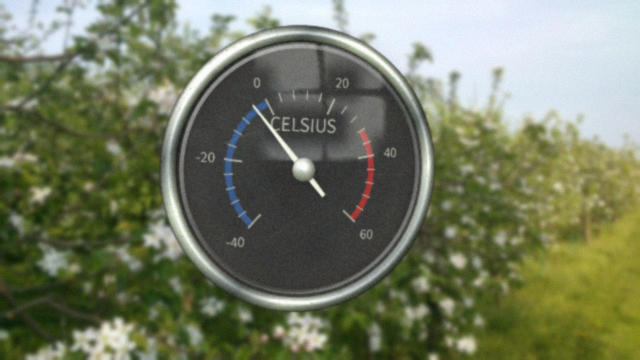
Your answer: -4 °C
